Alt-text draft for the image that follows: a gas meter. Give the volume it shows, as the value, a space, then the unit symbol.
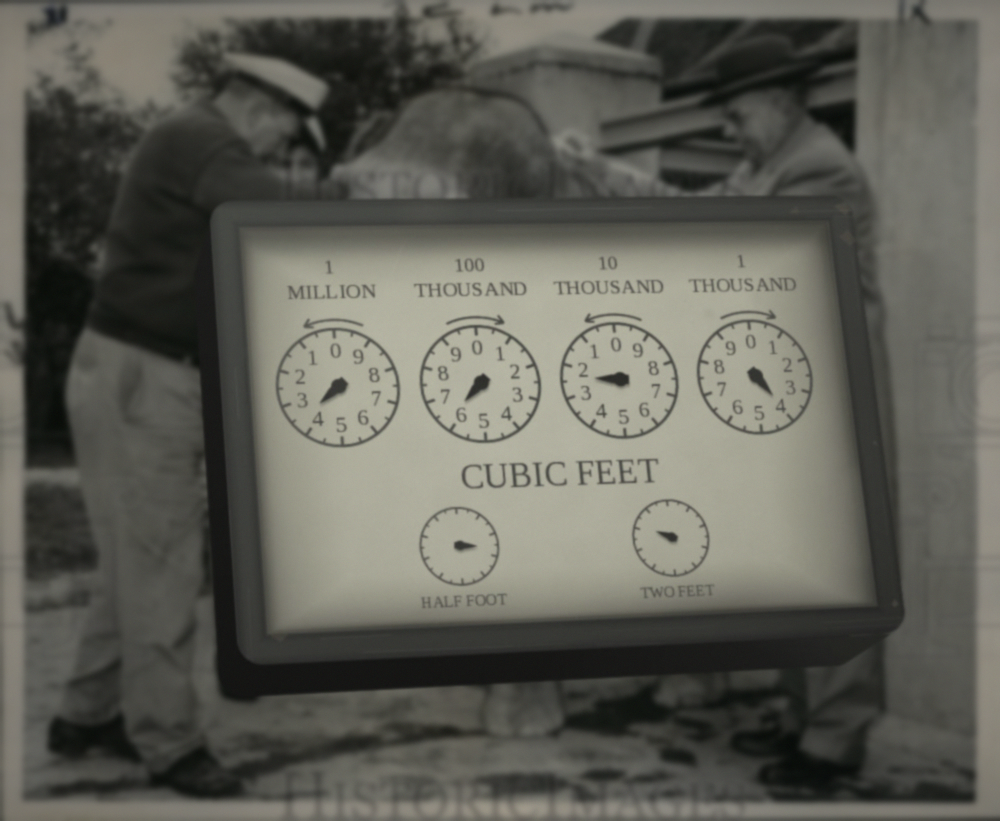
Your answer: 362400 ft³
